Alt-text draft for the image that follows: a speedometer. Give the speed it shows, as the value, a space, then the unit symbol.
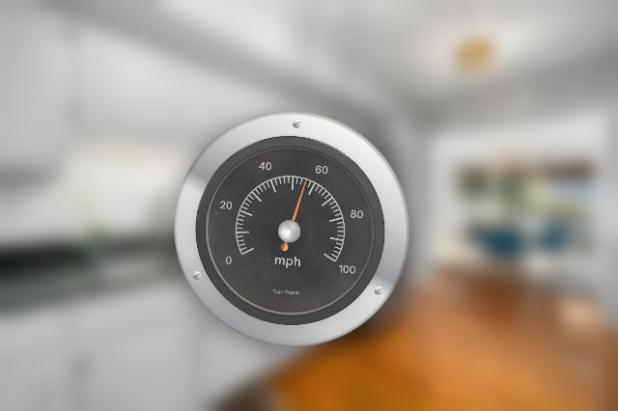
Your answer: 56 mph
